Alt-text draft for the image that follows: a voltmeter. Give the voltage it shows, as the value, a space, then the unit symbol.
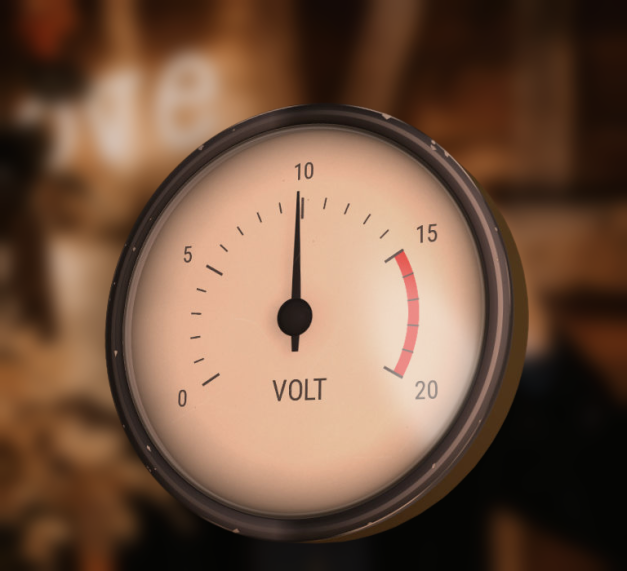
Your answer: 10 V
